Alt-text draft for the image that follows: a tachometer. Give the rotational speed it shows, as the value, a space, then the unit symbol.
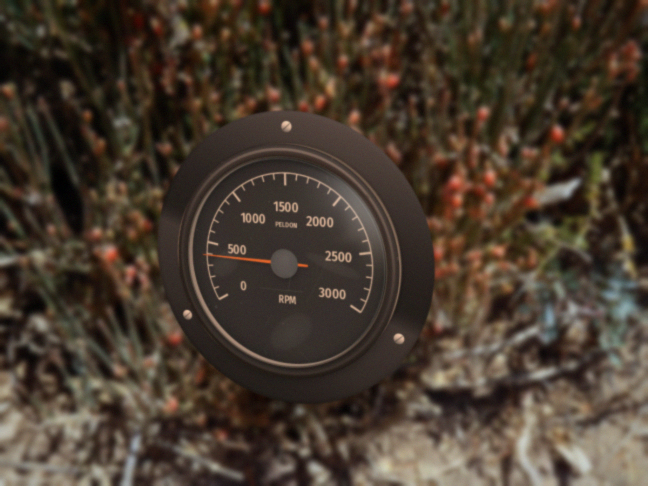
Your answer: 400 rpm
